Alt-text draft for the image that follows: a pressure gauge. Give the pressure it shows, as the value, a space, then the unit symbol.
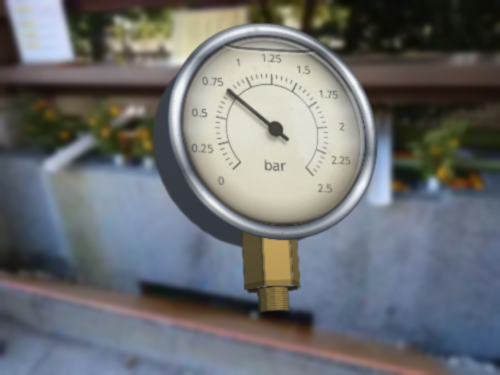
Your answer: 0.75 bar
